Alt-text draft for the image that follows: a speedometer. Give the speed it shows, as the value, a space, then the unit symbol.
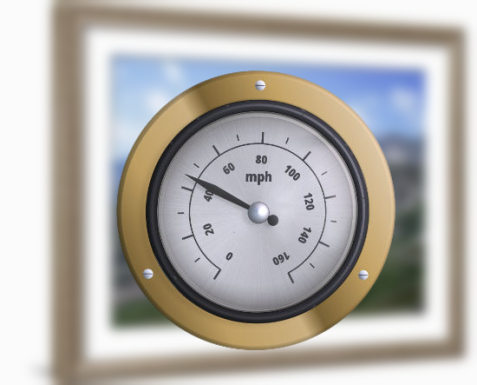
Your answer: 45 mph
